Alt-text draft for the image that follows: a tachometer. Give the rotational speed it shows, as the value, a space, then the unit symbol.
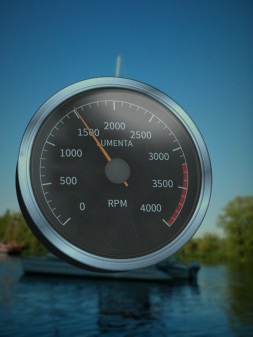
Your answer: 1500 rpm
